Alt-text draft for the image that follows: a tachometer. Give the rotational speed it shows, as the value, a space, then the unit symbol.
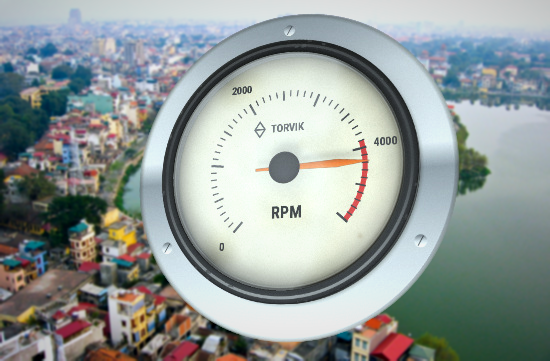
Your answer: 4200 rpm
